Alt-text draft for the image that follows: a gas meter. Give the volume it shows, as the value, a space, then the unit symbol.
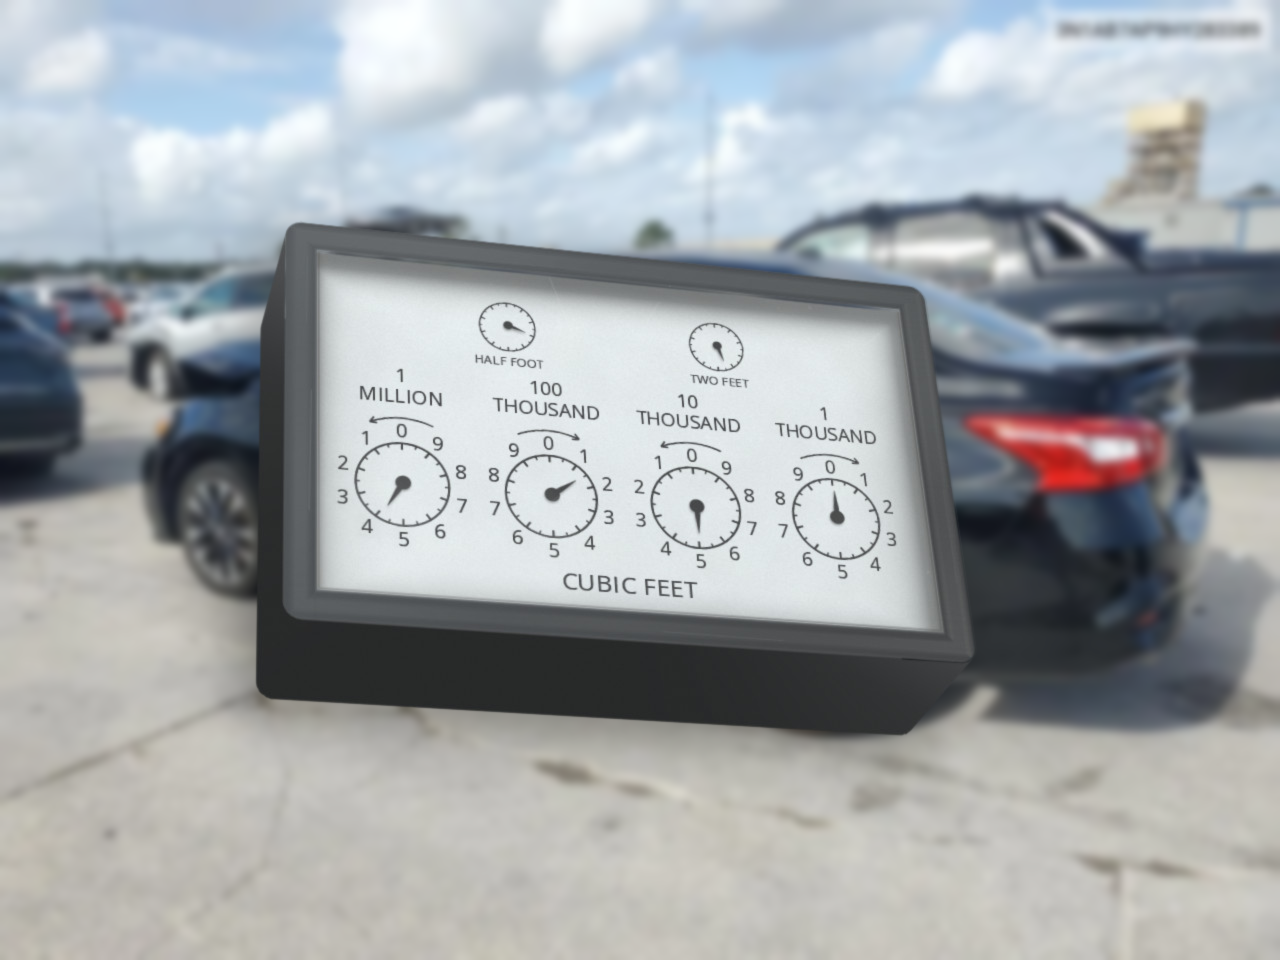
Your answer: 415000 ft³
